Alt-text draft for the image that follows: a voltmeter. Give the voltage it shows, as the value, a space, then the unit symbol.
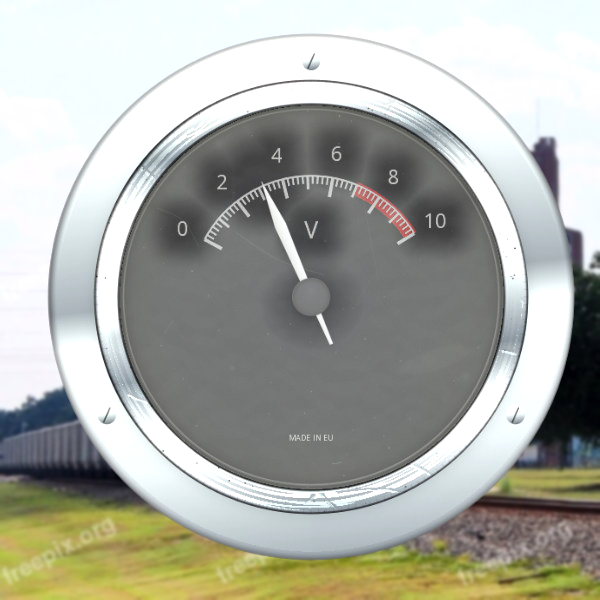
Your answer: 3.2 V
